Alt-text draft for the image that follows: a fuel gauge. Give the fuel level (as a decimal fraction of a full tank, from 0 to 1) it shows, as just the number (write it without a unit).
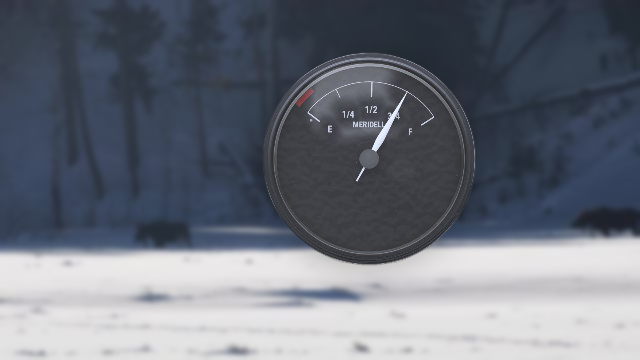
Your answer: 0.75
